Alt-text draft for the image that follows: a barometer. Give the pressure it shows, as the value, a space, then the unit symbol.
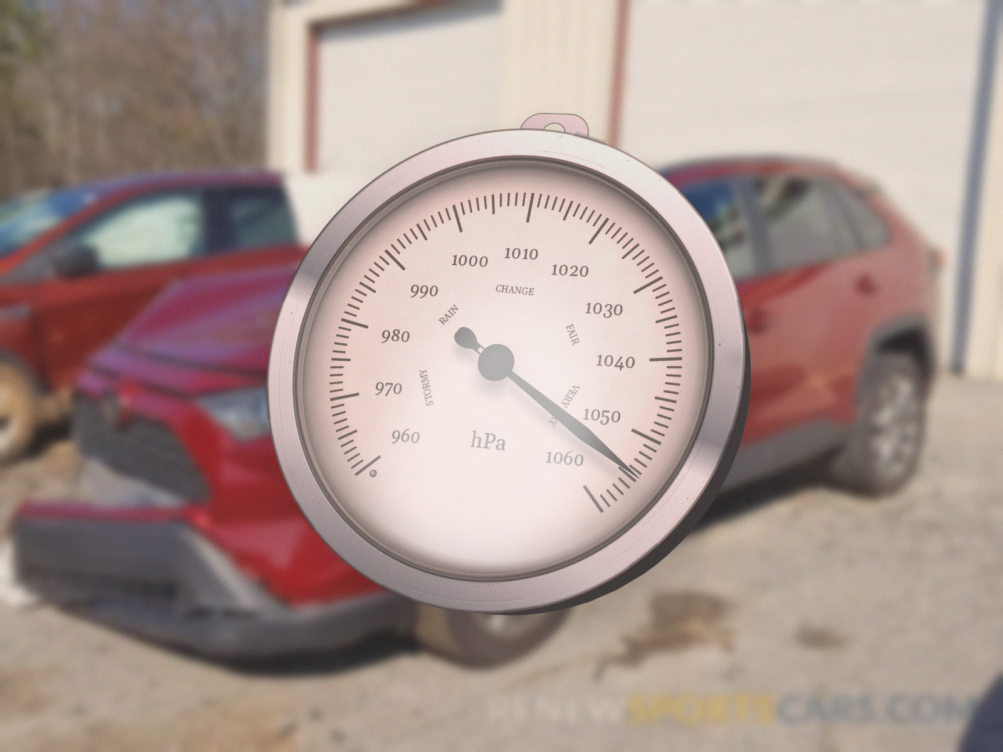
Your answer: 1054.5 hPa
